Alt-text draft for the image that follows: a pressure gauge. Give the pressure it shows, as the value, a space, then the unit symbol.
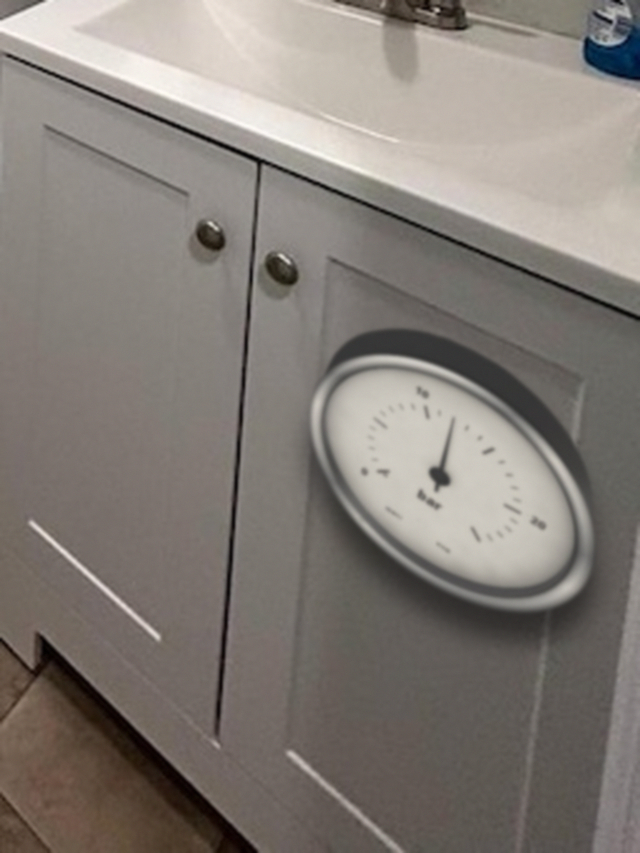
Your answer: 12 bar
